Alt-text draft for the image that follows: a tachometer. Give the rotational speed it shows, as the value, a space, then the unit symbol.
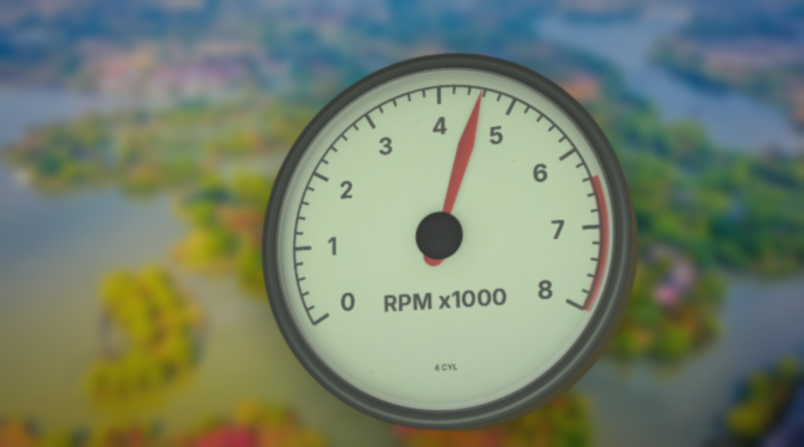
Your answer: 4600 rpm
